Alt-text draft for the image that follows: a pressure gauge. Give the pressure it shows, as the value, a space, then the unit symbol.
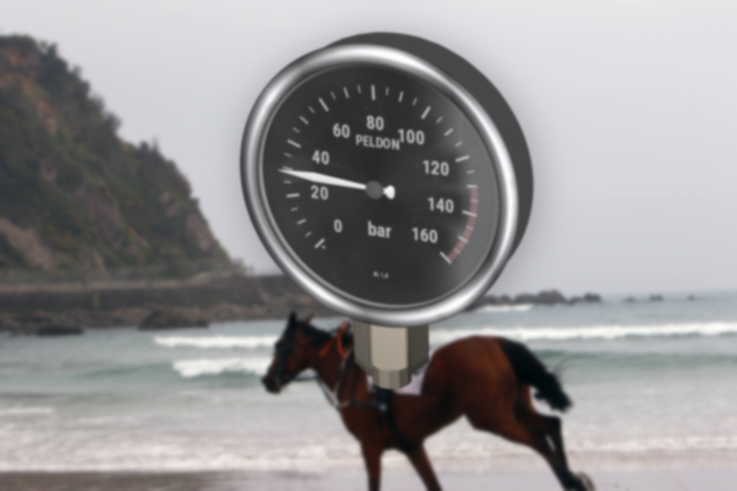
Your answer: 30 bar
